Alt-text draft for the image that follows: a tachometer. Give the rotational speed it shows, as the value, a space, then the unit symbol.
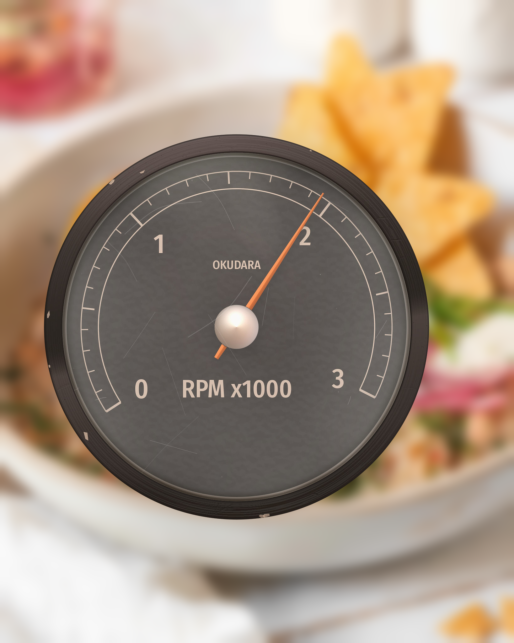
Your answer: 1950 rpm
